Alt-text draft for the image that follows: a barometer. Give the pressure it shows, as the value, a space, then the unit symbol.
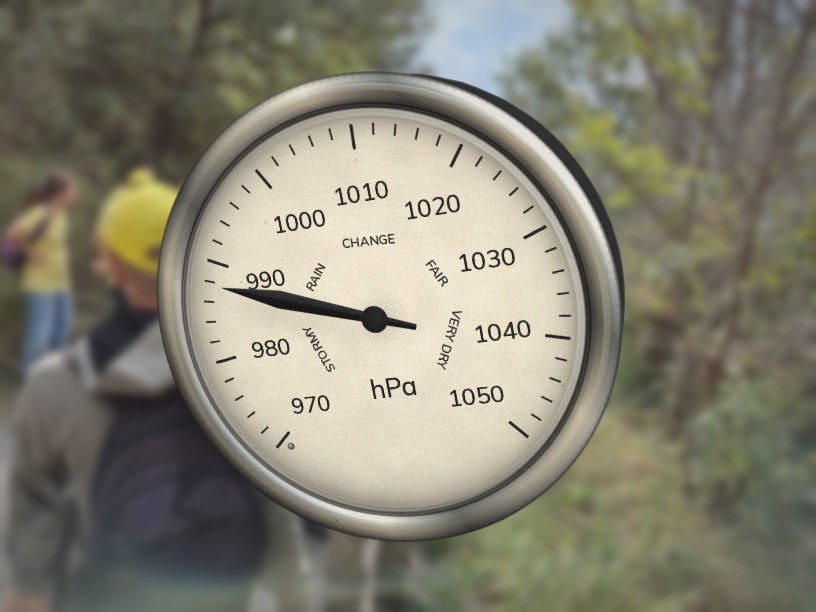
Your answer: 988 hPa
